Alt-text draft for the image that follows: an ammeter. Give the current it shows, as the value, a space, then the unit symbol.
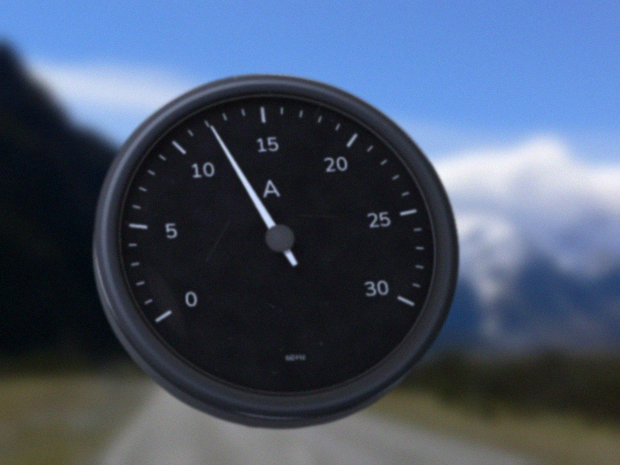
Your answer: 12 A
